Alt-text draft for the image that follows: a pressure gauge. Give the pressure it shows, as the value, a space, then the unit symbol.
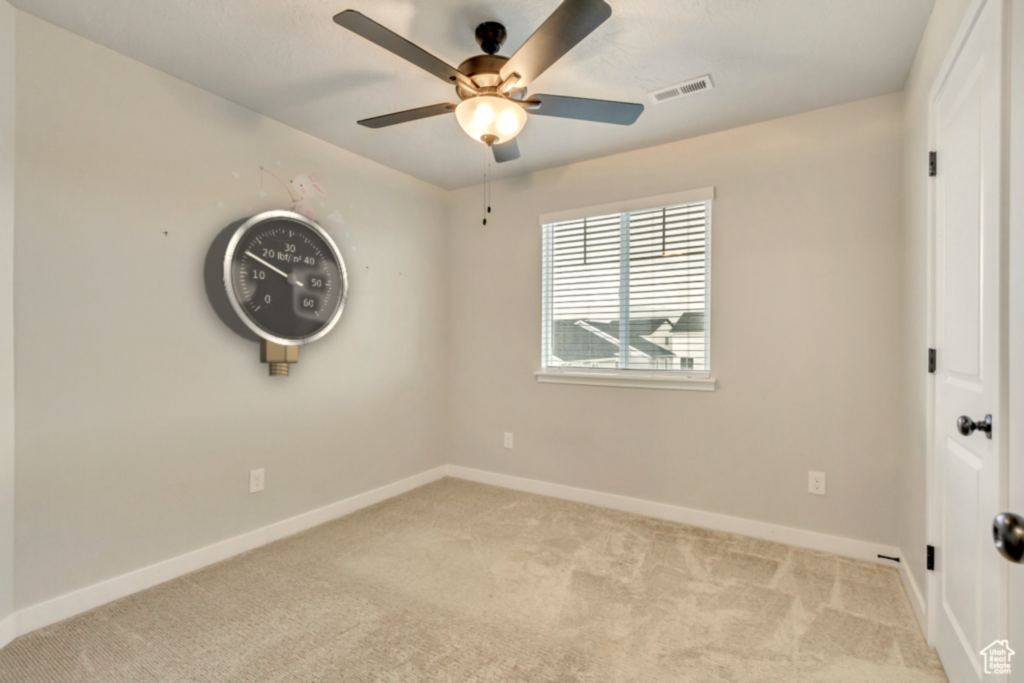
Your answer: 15 psi
